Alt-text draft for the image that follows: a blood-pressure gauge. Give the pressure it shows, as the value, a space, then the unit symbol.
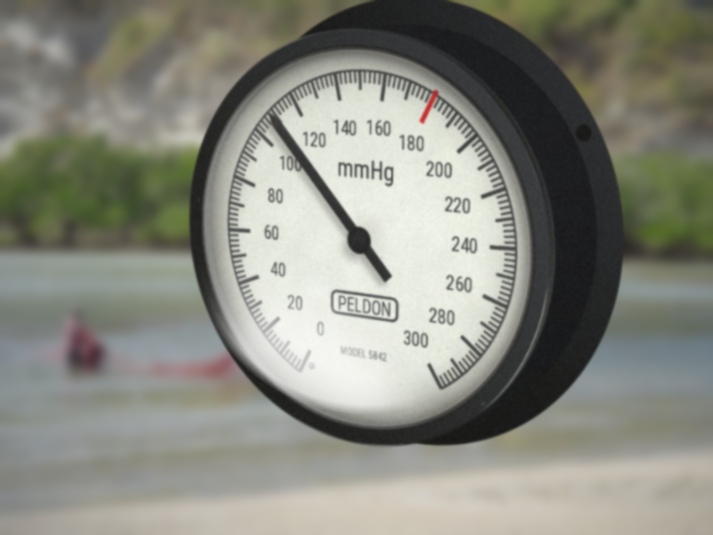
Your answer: 110 mmHg
